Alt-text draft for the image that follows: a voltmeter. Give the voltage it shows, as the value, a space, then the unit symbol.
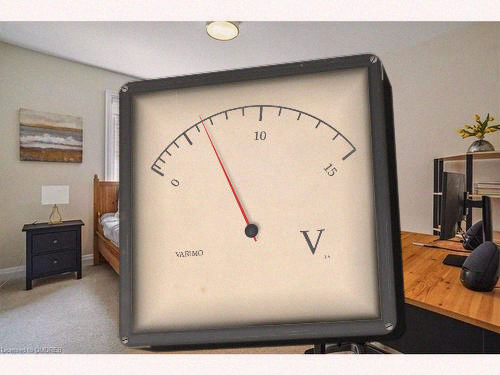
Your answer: 6.5 V
